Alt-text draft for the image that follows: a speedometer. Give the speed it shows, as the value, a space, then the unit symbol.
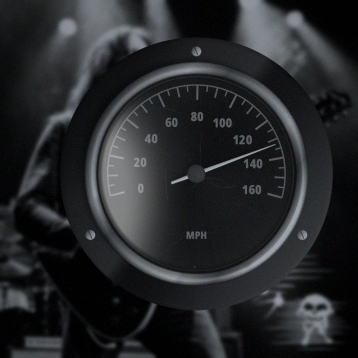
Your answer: 132.5 mph
